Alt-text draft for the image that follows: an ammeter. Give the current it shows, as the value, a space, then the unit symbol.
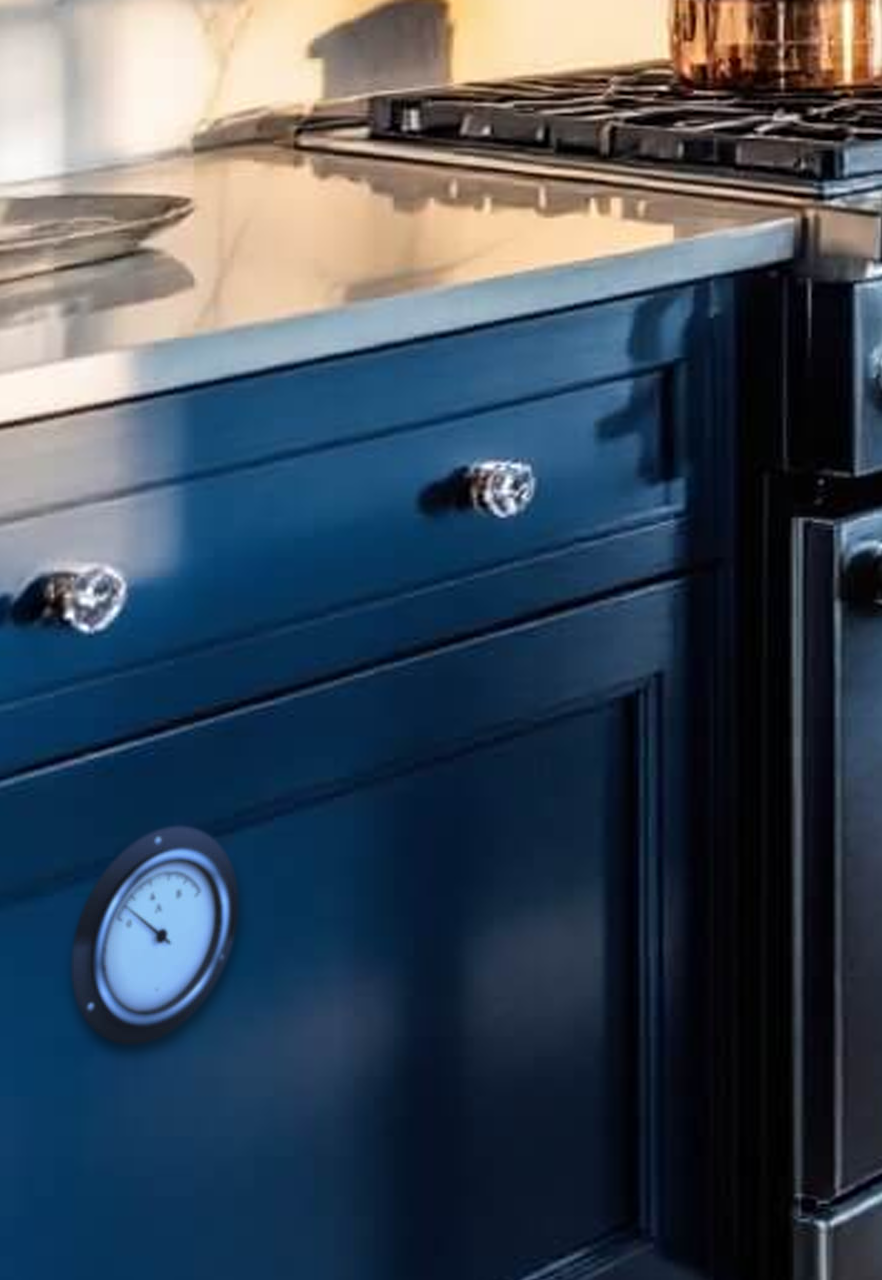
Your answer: 1 A
